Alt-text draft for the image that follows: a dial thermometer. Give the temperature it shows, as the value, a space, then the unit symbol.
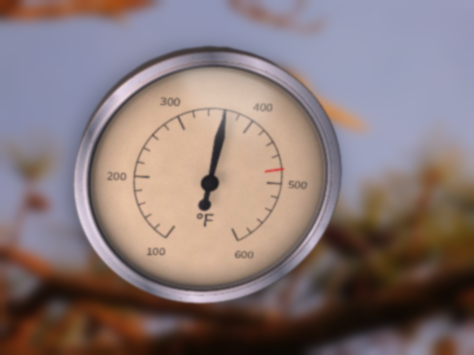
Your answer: 360 °F
